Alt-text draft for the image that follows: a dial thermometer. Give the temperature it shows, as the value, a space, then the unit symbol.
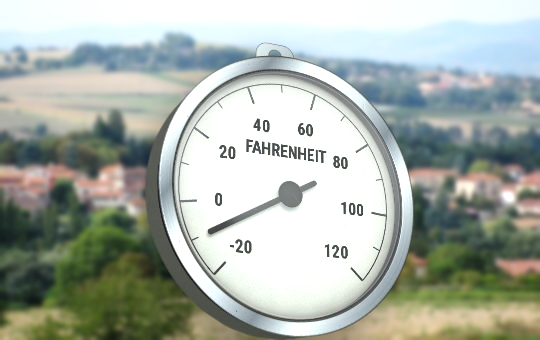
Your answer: -10 °F
